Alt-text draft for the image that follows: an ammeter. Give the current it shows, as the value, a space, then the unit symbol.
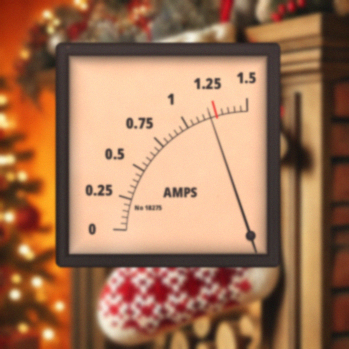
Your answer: 1.2 A
